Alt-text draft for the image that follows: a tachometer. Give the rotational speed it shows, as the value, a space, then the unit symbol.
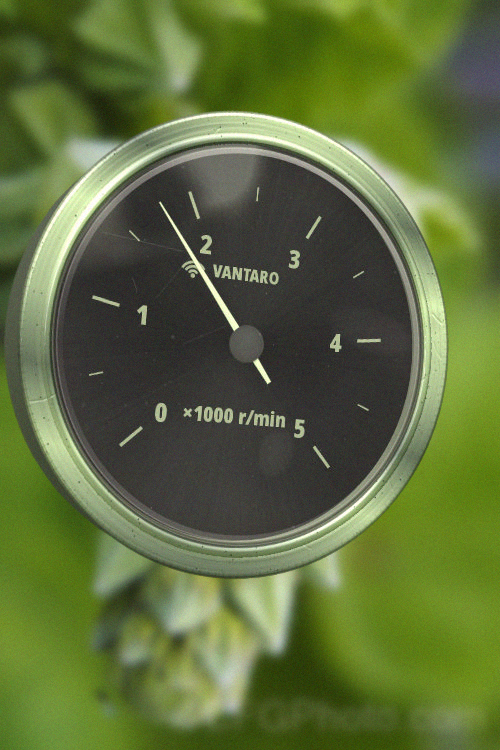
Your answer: 1750 rpm
